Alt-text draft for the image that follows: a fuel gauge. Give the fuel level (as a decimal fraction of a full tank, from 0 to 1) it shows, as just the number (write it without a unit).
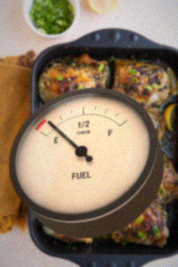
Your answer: 0.125
